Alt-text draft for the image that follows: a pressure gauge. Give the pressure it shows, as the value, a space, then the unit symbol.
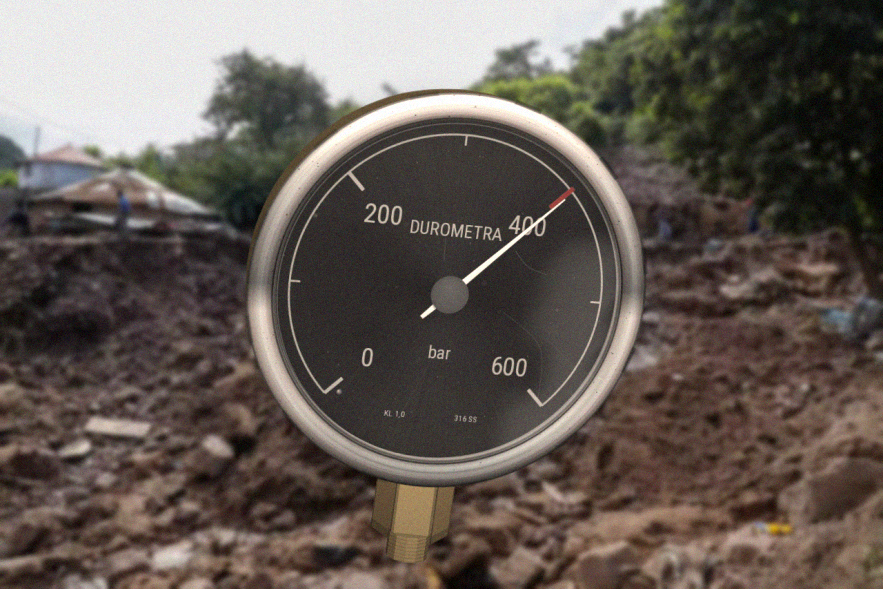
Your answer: 400 bar
